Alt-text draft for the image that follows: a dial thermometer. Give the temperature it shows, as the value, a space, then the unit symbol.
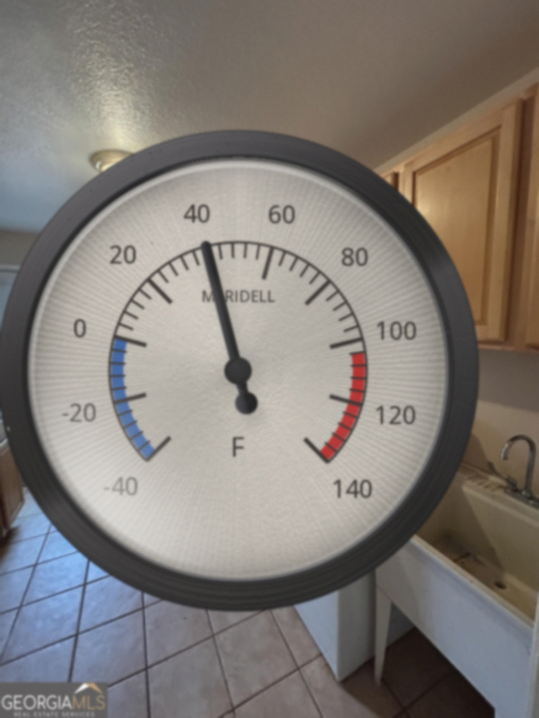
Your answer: 40 °F
